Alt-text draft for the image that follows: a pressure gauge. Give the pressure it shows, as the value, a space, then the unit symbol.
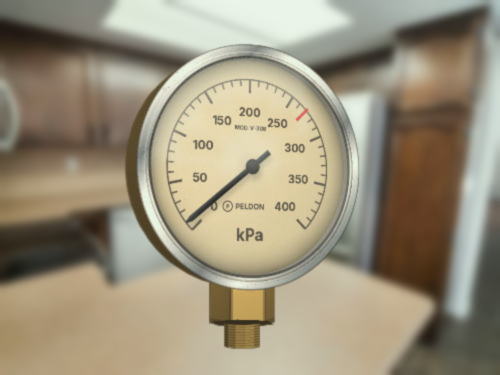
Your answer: 10 kPa
